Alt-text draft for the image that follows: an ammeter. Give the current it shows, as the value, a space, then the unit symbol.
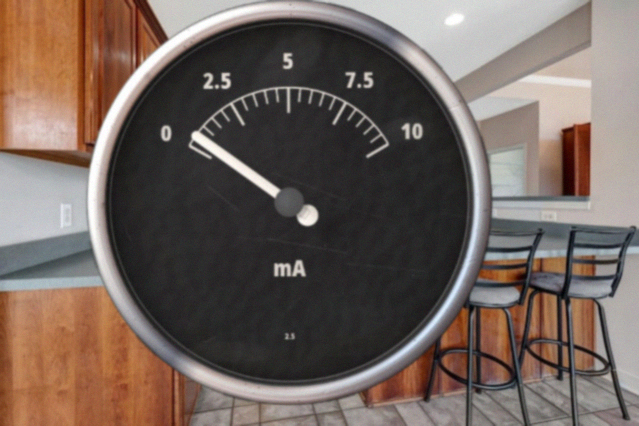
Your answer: 0.5 mA
